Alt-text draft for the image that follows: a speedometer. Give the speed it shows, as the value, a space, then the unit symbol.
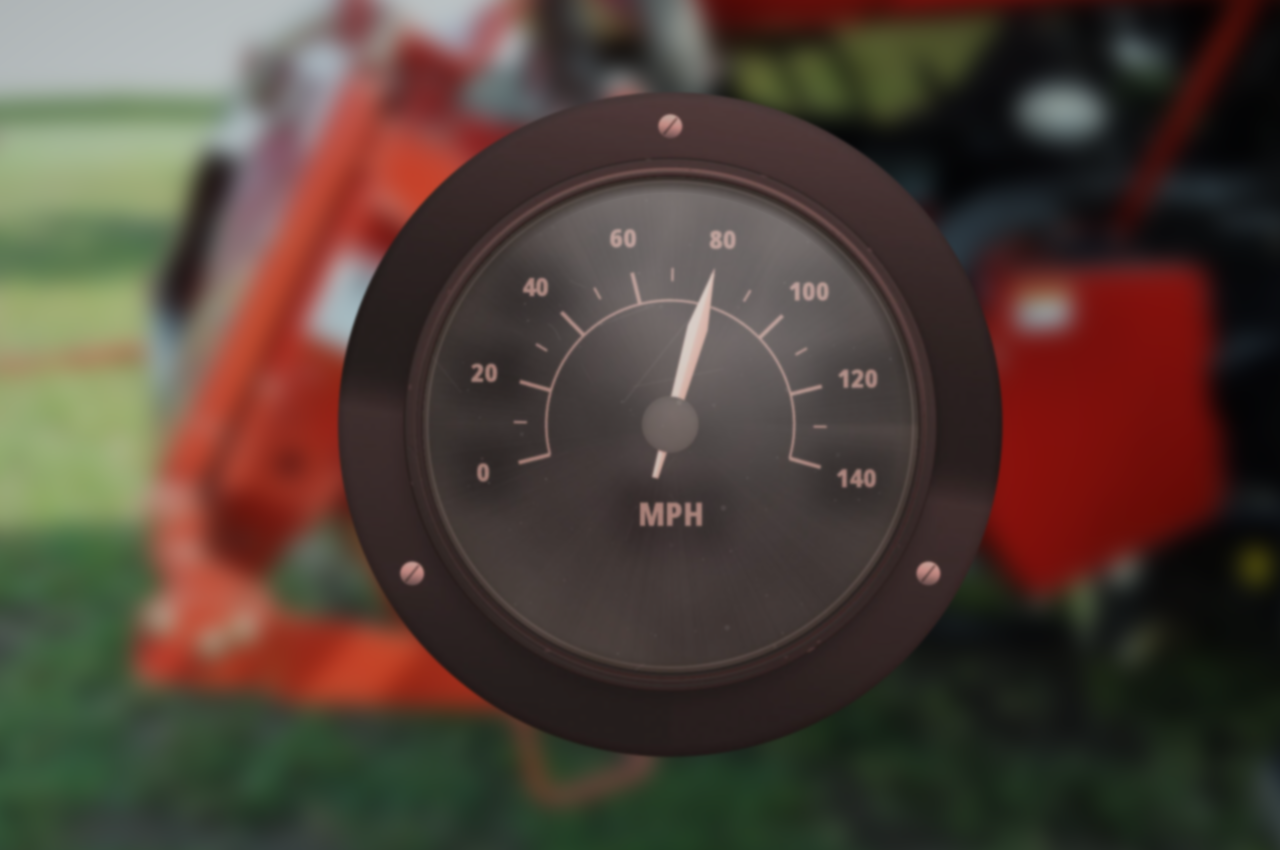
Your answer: 80 mph
